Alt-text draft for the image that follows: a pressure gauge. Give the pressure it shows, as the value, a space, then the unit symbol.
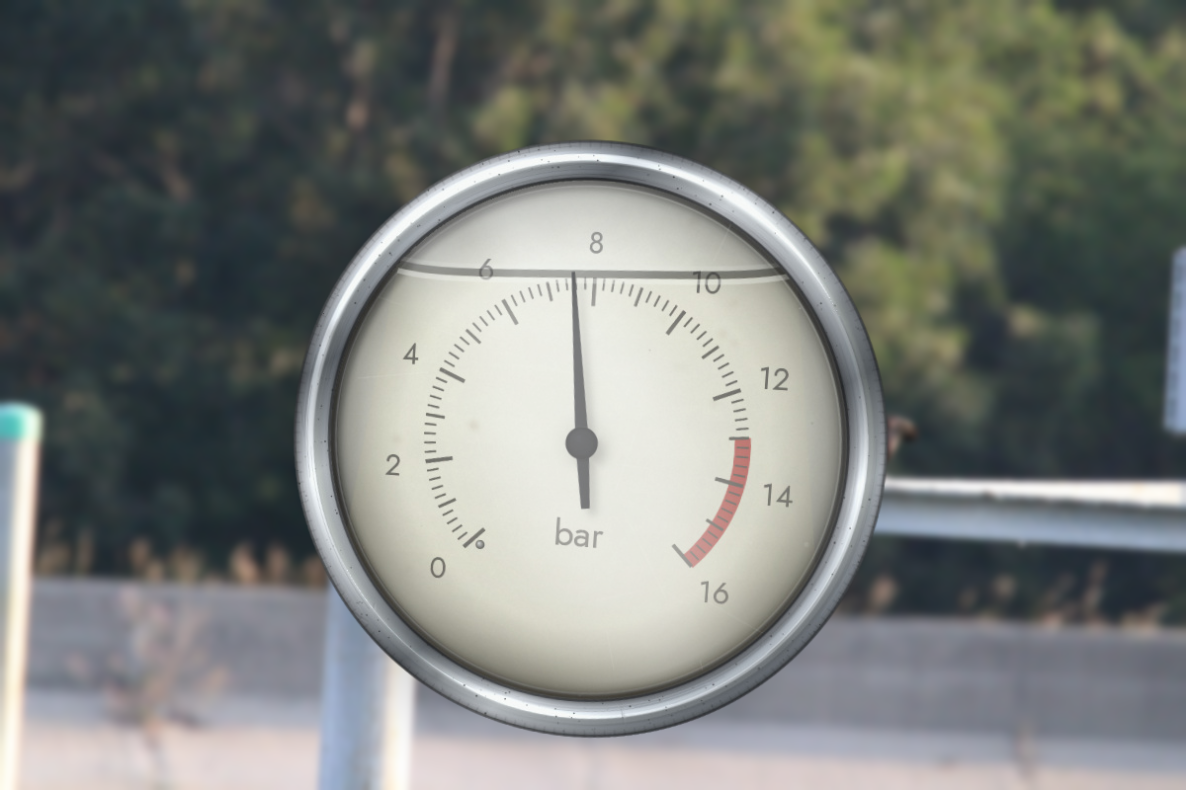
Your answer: 7.6 bar
